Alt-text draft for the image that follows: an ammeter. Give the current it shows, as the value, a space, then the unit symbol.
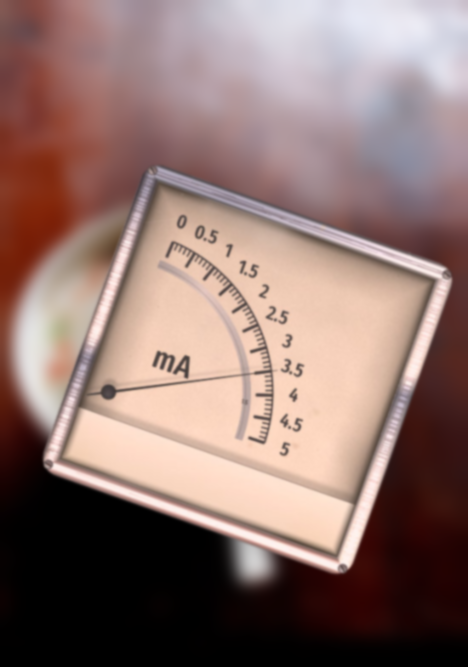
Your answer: 3.5 mA
